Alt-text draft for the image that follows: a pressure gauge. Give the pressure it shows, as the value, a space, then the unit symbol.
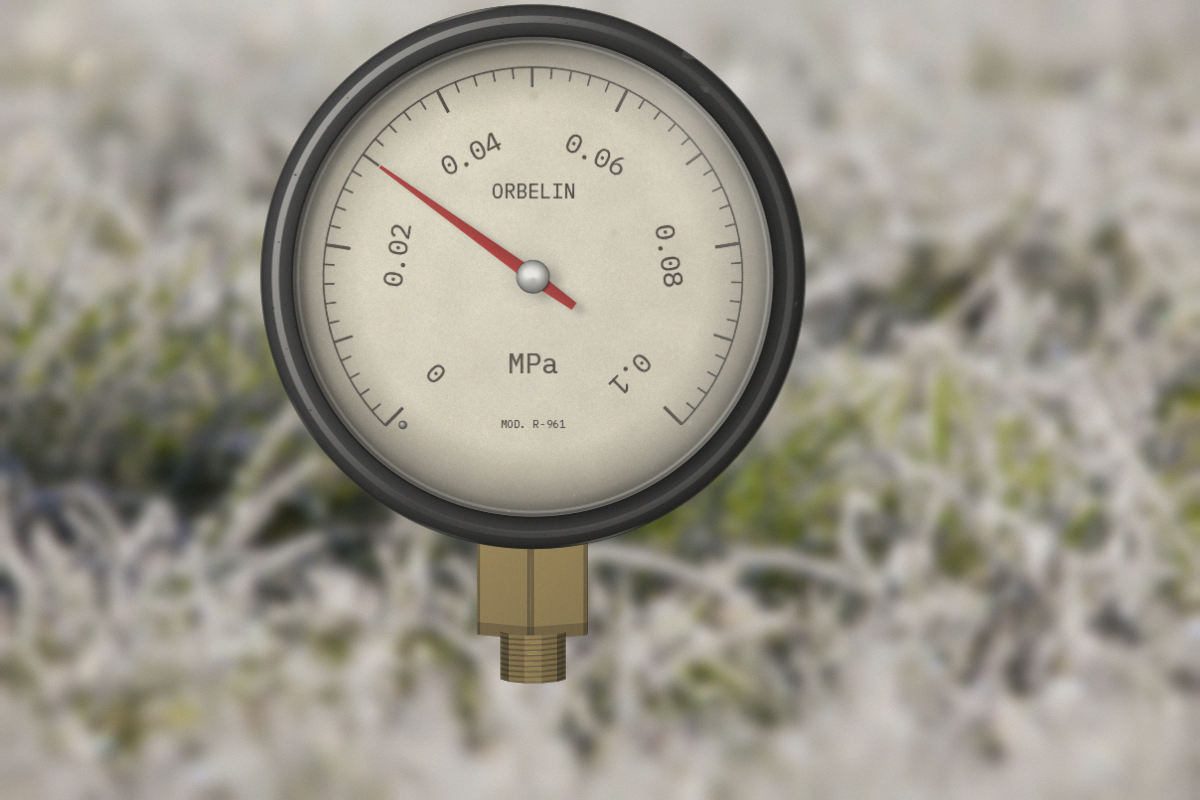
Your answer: 0.03 MPa
